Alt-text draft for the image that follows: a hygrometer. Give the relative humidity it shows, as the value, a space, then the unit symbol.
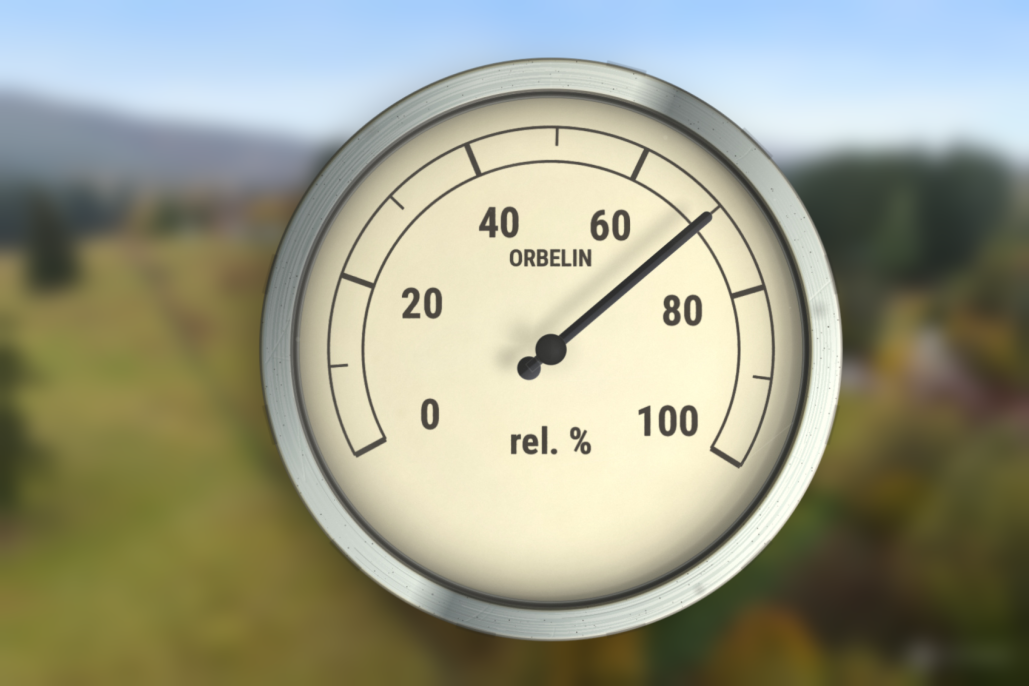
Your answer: 70 %
